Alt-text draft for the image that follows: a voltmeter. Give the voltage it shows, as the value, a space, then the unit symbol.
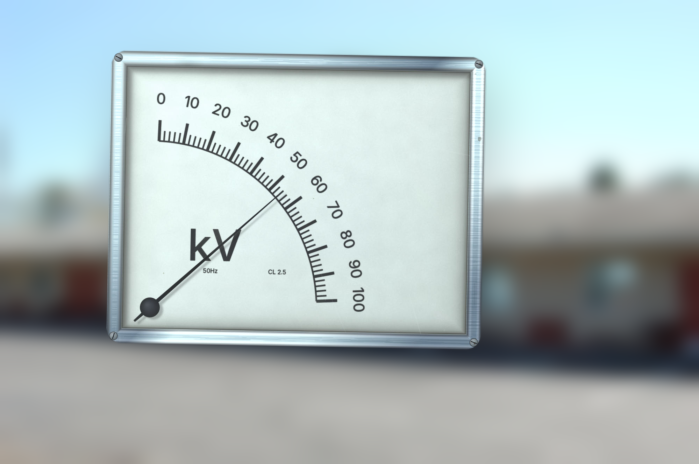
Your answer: 54 kV
